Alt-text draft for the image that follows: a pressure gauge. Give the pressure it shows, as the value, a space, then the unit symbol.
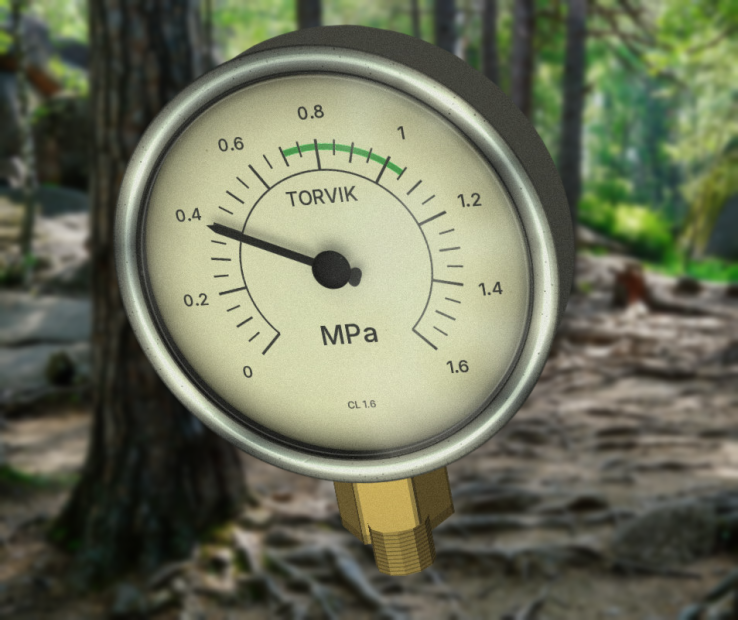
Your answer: 0.4 MPa
